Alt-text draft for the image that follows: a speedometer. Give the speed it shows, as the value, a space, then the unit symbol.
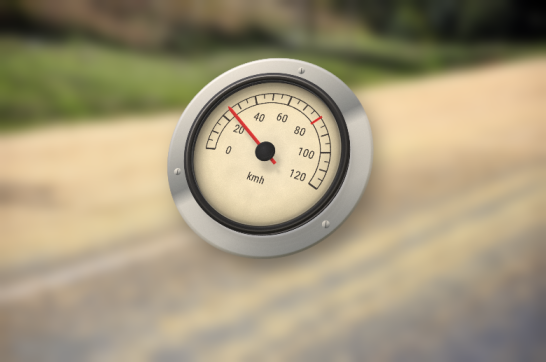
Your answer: 25 km/h
